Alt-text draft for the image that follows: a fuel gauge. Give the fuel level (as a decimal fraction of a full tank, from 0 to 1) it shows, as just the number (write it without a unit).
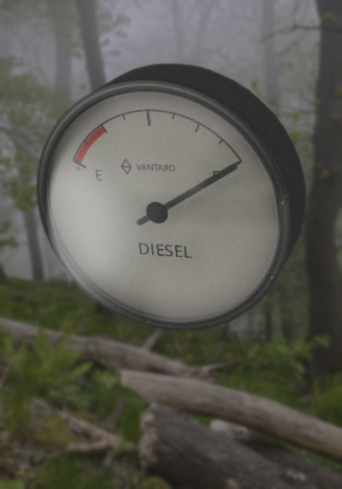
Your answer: 1
